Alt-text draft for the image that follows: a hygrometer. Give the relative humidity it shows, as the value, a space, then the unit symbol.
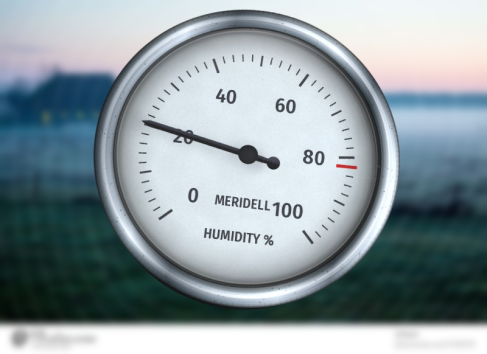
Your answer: 20 %
